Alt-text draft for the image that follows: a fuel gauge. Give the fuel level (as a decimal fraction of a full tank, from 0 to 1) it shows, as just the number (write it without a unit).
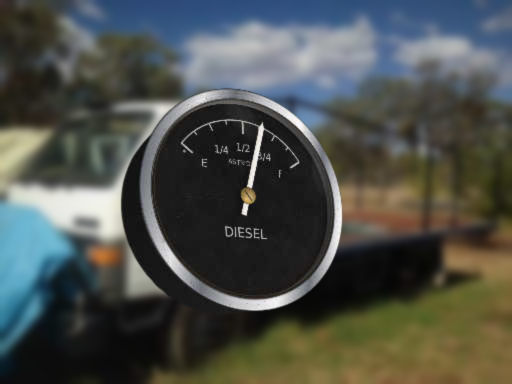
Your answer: 0.625
